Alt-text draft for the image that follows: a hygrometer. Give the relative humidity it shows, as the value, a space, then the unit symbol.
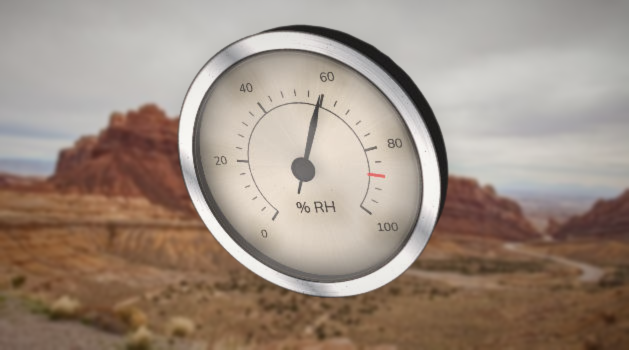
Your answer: 60 %
